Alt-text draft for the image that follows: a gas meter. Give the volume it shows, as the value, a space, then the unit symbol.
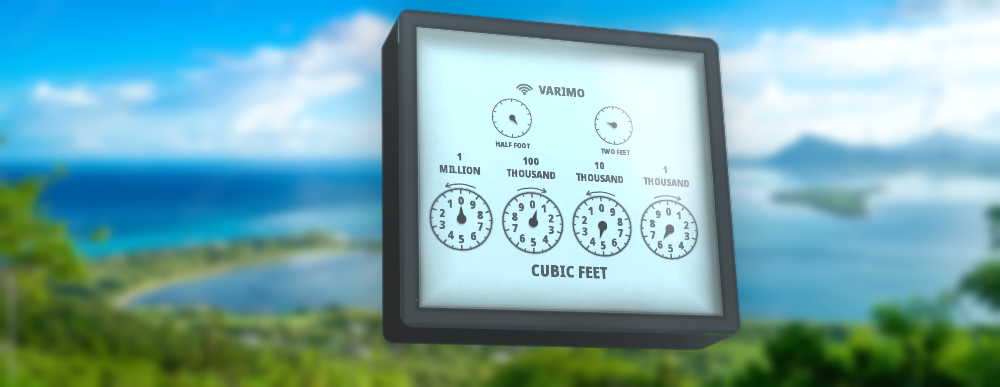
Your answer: 4600 ft³
